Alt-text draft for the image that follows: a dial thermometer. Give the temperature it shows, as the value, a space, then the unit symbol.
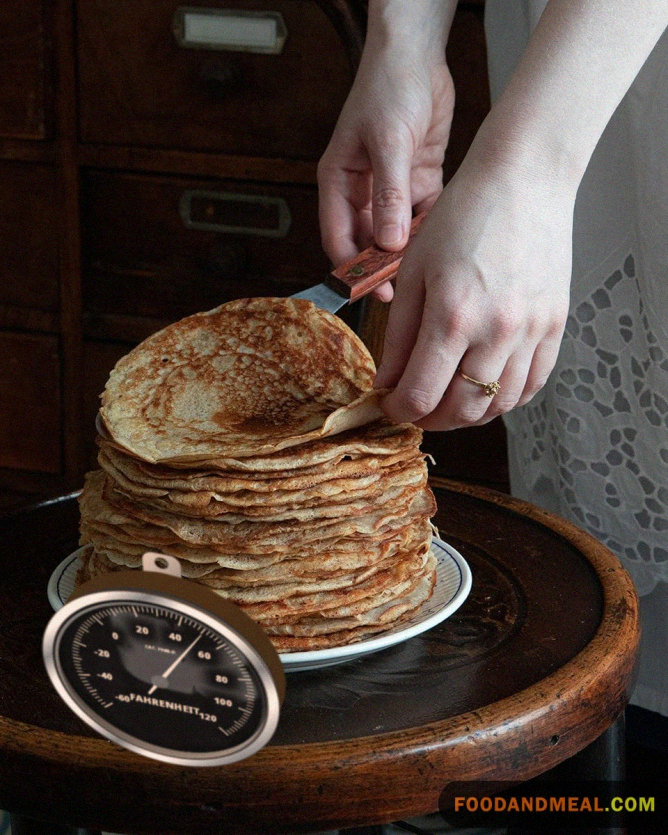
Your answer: 50 °F
